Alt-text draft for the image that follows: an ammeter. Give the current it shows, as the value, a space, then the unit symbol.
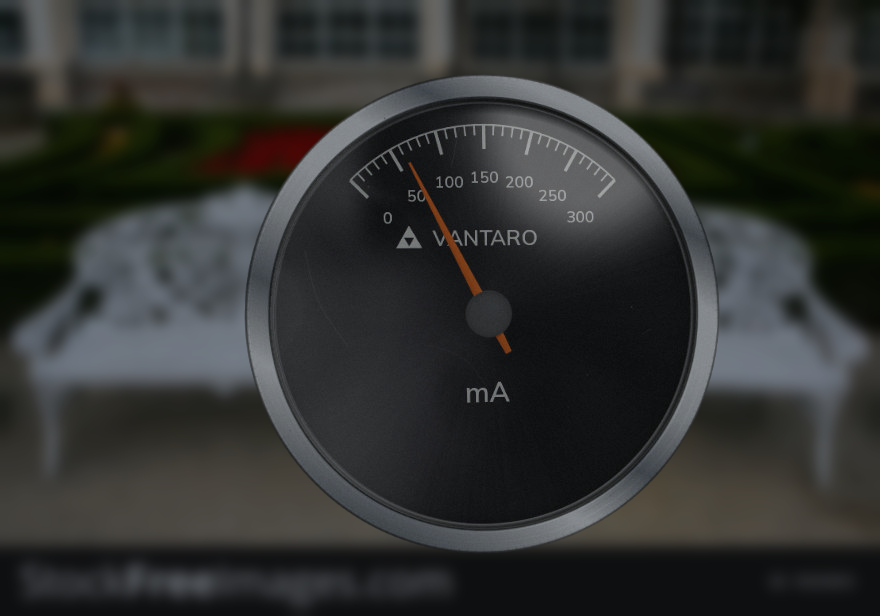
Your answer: 60 mA
